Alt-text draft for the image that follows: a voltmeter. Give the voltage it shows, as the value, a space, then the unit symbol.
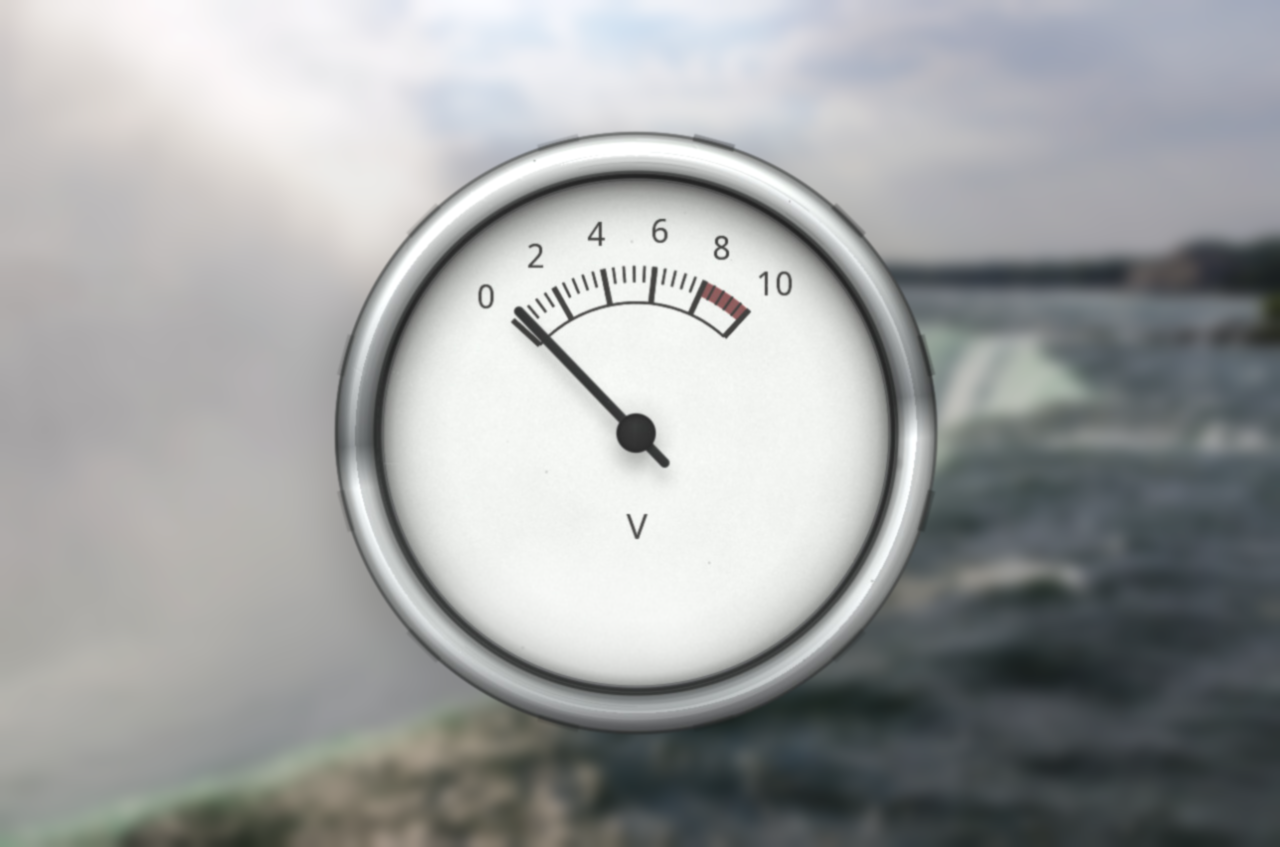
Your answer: 0.4 V
